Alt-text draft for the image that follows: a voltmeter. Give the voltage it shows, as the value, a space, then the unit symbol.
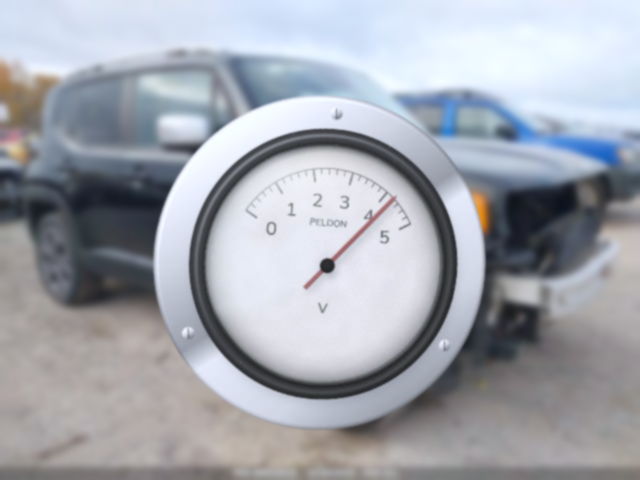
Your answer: 4.2 V
